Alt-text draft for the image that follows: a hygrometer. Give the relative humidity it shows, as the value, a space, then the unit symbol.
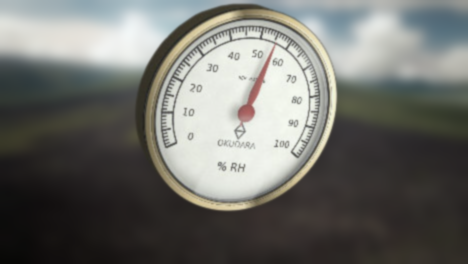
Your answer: 55 %
